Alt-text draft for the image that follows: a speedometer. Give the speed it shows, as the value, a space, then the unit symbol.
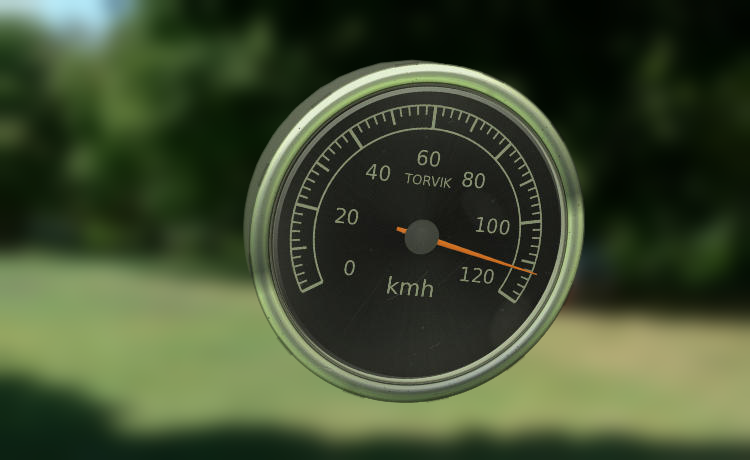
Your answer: 112 km/h
